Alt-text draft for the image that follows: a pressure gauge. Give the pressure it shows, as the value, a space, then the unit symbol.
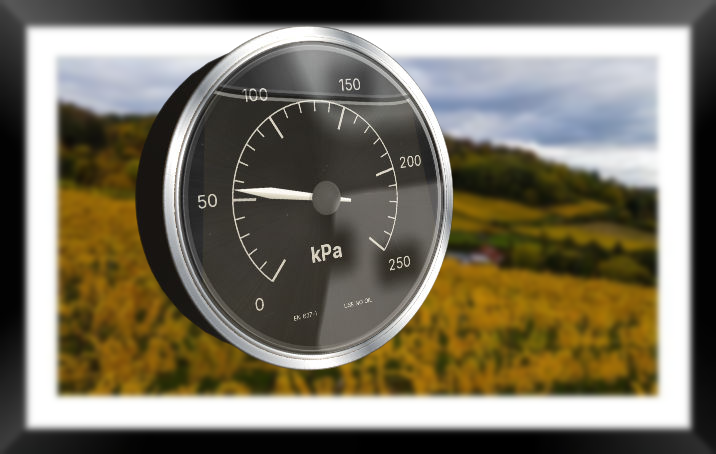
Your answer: 55 kPa
